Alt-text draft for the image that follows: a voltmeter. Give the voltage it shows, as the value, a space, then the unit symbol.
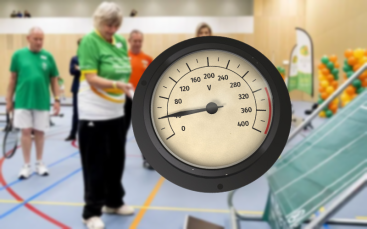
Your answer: 40 V
